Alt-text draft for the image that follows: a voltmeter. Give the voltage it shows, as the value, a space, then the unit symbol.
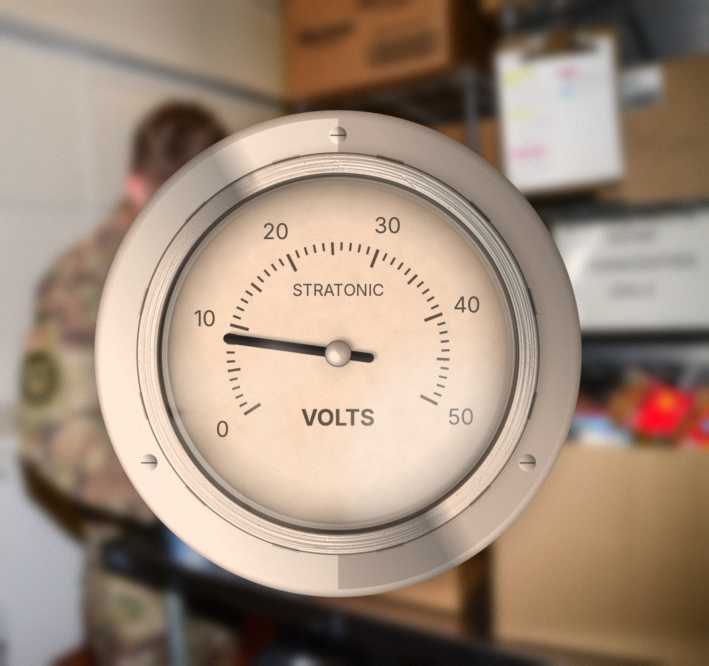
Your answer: 8.5 V
